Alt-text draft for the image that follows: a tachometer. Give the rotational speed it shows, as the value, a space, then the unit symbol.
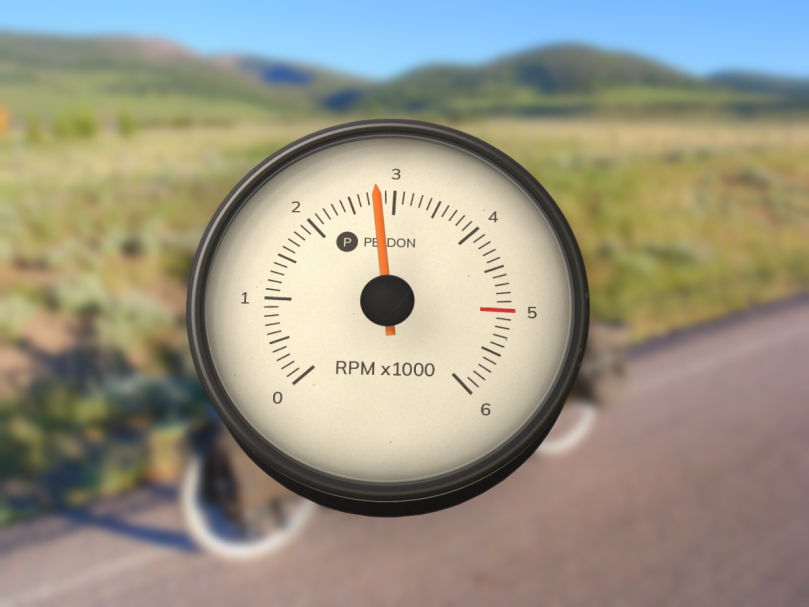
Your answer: 2800 rpm
